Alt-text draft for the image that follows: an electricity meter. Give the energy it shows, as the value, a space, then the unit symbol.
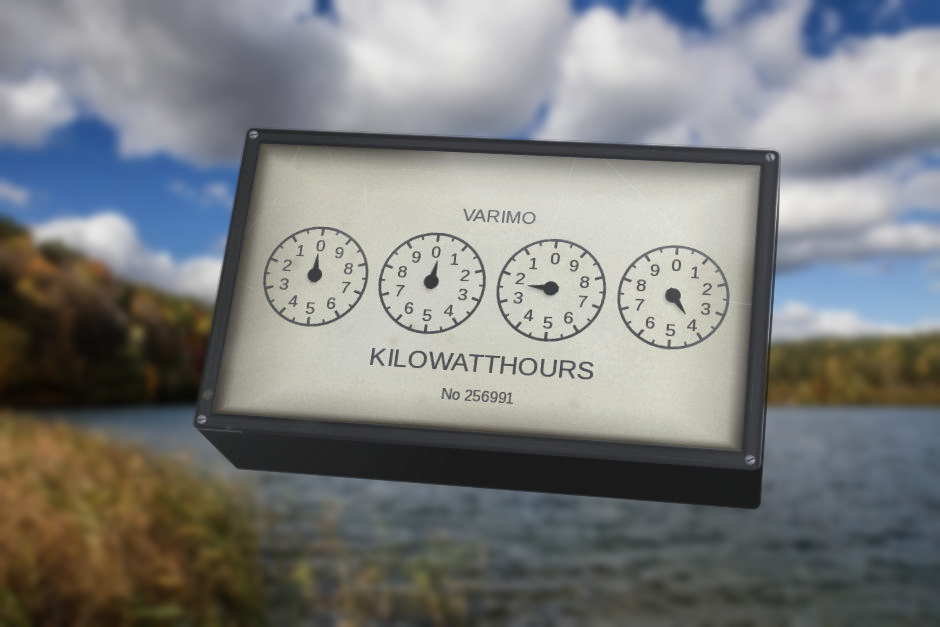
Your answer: 24 kWh
